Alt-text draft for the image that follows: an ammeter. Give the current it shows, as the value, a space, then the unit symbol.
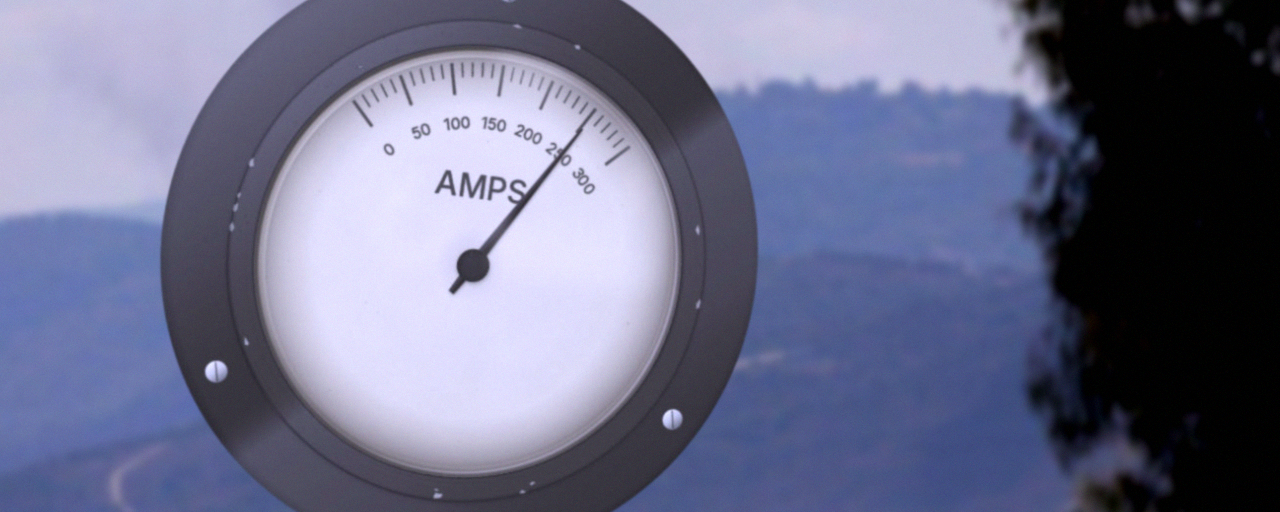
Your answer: 250 A
